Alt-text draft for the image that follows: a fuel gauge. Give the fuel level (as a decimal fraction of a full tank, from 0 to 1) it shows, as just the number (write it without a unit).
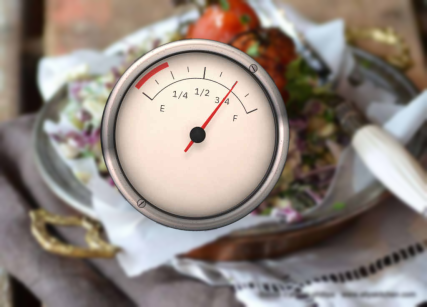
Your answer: 0.75
